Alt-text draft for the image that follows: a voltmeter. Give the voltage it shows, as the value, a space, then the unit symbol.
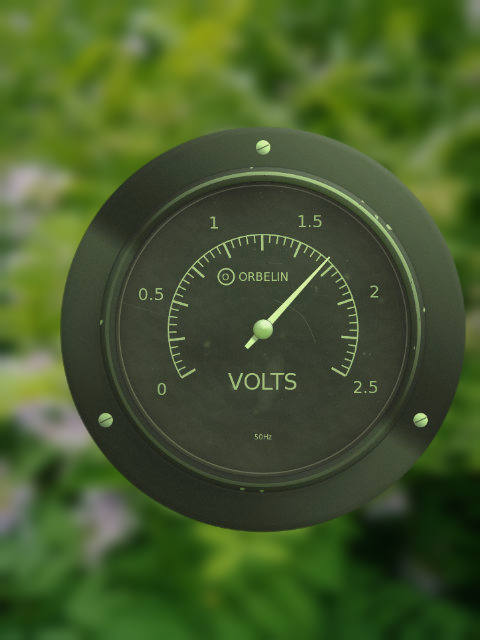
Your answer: 1.7 V
